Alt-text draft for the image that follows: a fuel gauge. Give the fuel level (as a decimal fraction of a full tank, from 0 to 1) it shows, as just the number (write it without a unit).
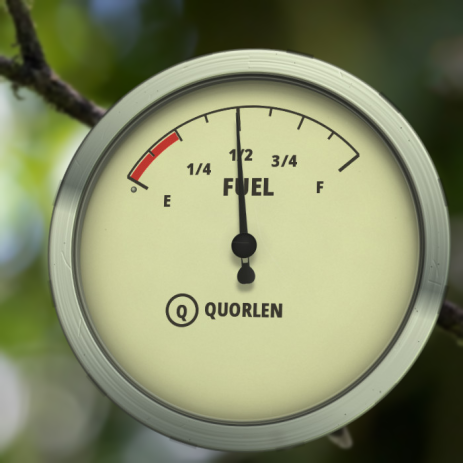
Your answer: 0.5
